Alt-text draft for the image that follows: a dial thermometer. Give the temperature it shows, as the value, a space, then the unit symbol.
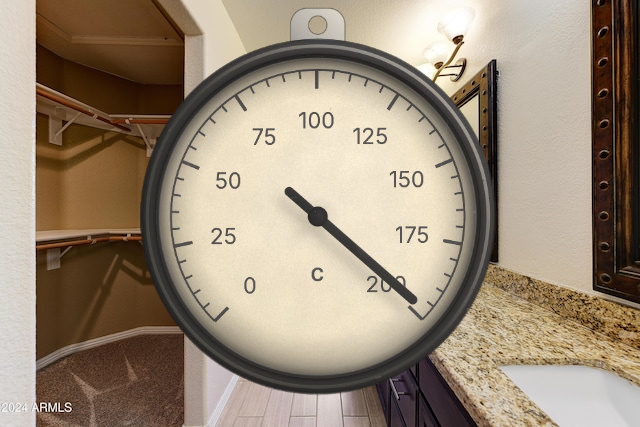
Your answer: 197.5 °C
